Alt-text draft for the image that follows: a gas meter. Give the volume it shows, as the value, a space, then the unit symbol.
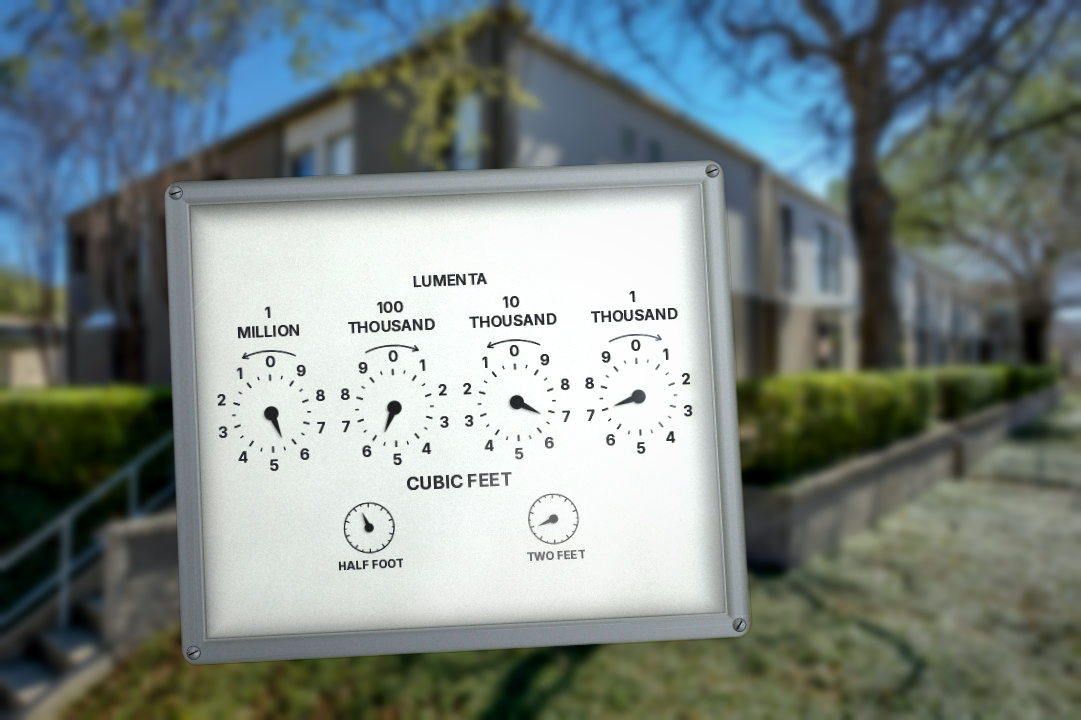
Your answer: 556700 ft³
